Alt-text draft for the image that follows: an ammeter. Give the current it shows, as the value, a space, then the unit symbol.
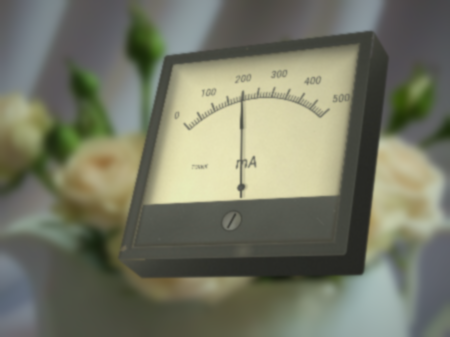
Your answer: 200 mA
